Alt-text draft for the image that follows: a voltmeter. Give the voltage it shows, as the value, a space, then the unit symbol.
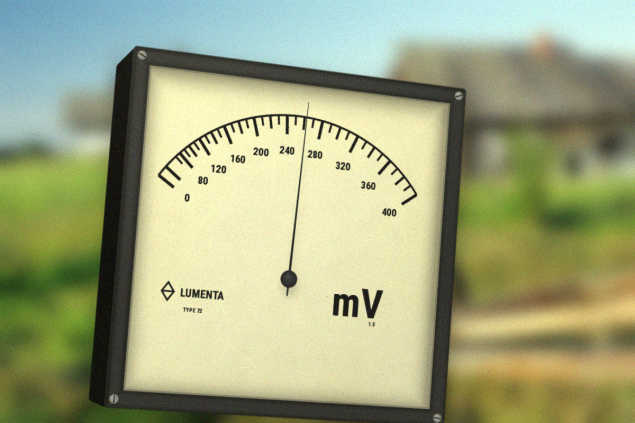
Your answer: 260 mV
